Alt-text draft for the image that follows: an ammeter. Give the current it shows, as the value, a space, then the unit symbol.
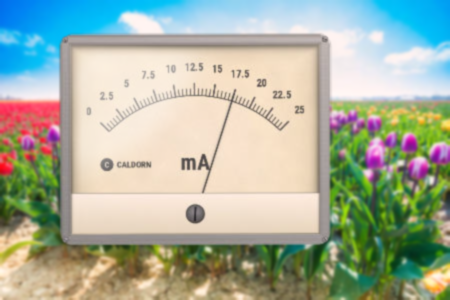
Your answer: 17.5 mA
